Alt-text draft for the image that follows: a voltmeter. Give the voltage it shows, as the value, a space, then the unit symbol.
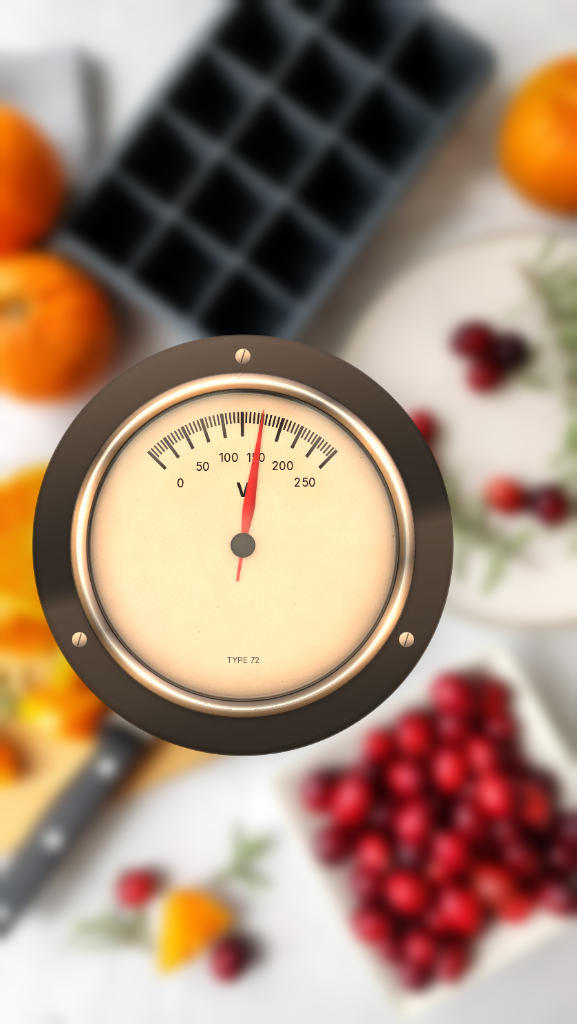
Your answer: 150 V
